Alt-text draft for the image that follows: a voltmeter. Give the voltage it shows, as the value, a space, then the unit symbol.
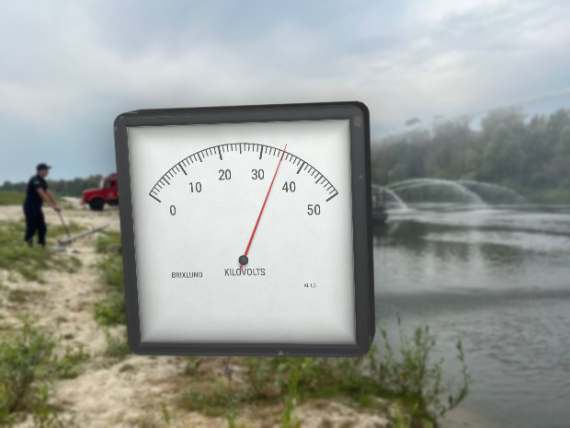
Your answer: 35 kV
